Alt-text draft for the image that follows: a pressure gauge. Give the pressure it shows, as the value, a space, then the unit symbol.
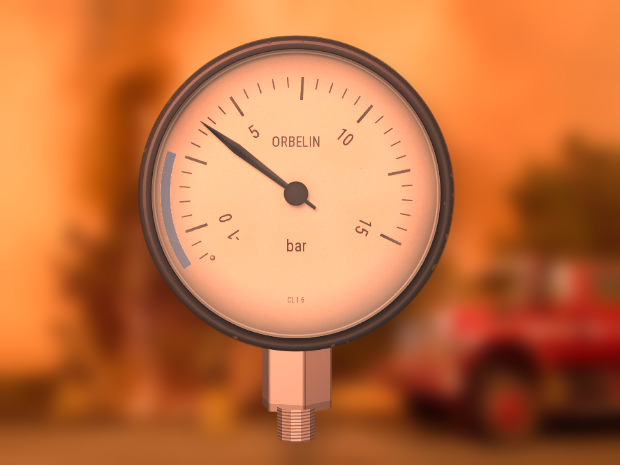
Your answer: 3.75 bar
